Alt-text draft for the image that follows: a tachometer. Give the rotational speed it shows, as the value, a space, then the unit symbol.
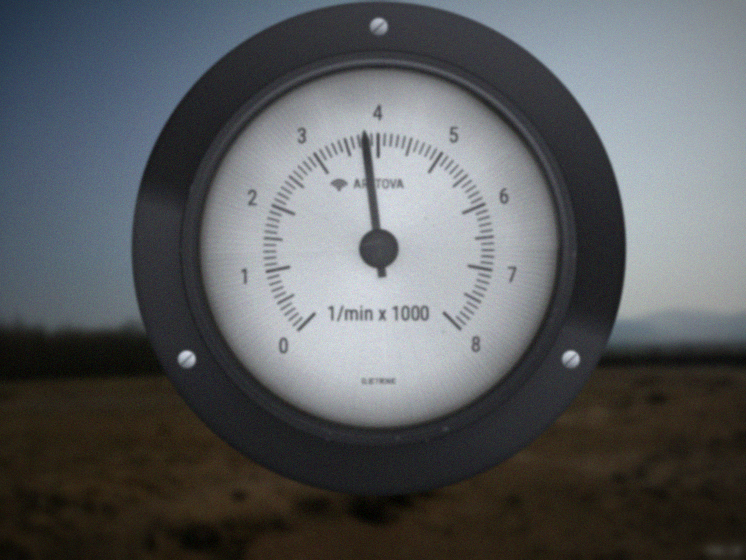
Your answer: 3800 rpm
